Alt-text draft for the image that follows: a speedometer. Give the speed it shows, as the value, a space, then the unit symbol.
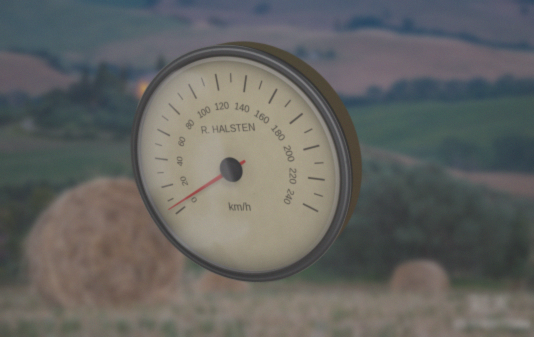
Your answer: 5 km/h
